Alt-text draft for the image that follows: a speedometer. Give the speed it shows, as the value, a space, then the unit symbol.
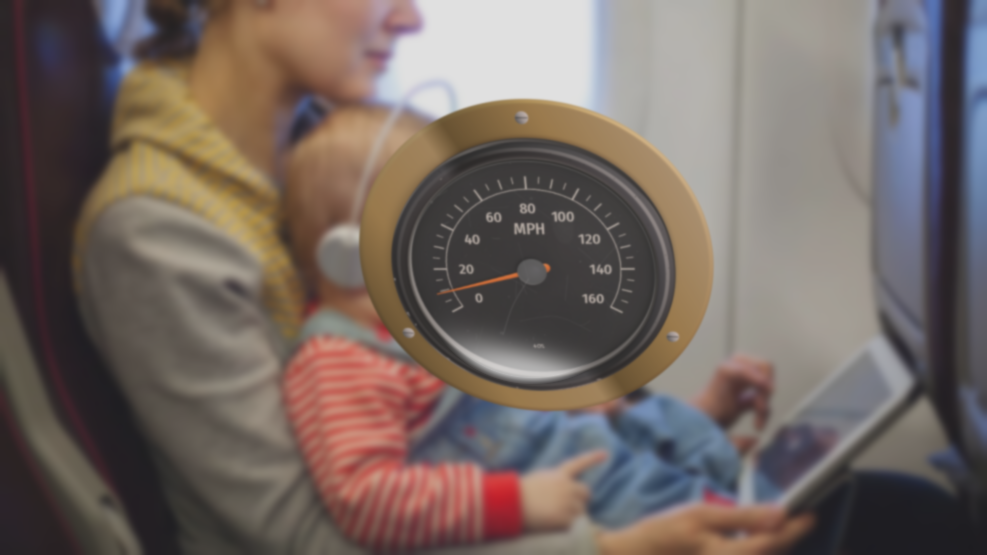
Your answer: 10 mph
